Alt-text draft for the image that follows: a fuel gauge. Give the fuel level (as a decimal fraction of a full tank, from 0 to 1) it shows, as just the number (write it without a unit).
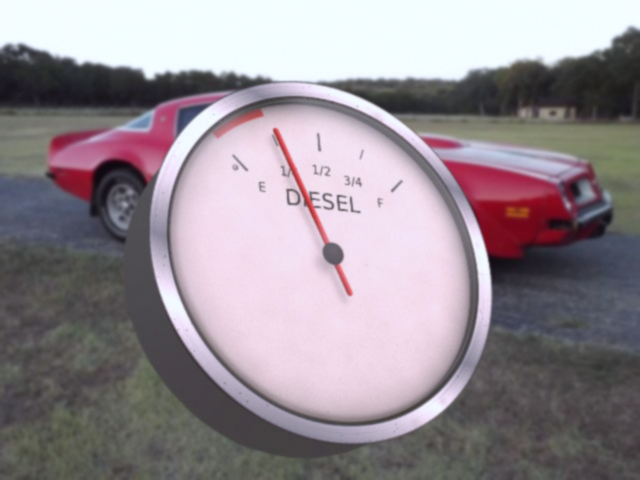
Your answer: 0.25
